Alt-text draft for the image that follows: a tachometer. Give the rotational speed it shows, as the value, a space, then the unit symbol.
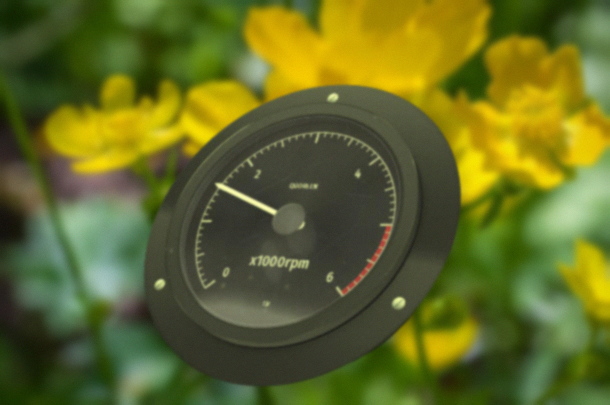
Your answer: 1500 rpm
